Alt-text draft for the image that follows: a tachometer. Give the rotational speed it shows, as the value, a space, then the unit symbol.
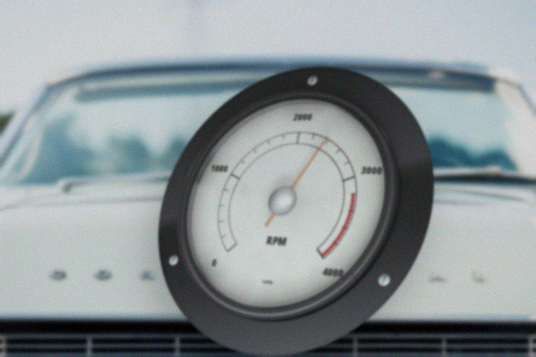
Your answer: 2400 rpm
